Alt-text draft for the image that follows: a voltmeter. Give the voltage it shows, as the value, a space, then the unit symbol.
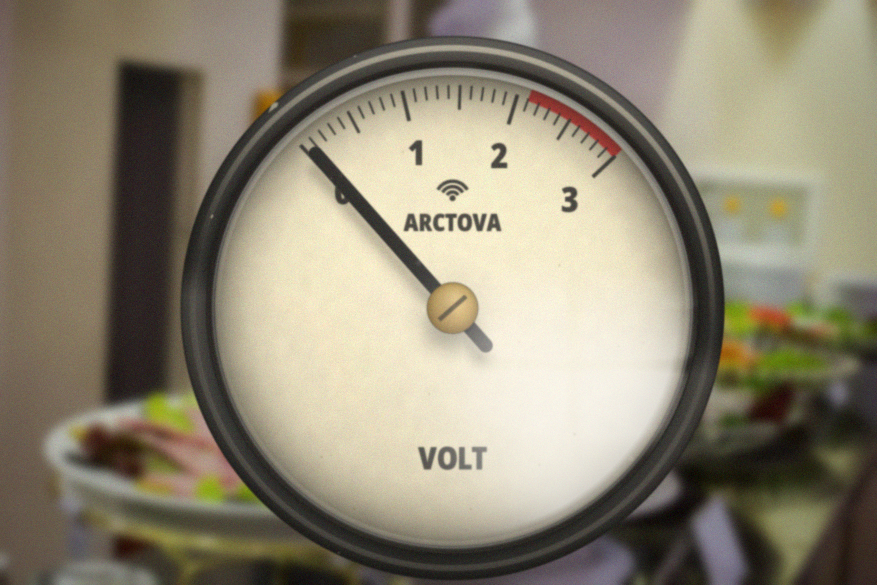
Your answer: 0.05 V
